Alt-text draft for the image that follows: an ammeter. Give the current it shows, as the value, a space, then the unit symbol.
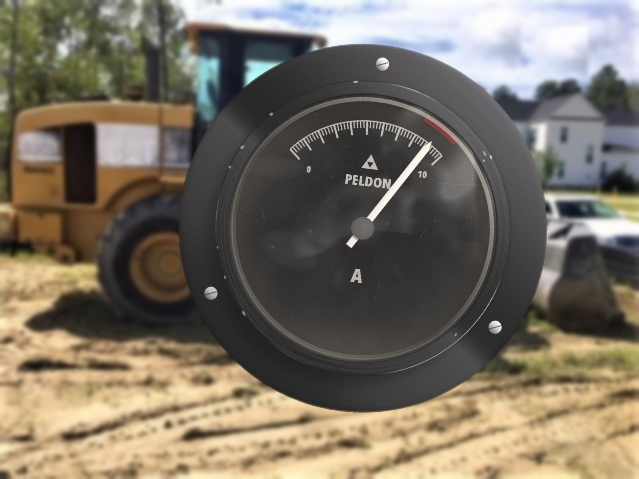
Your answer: 9 A
